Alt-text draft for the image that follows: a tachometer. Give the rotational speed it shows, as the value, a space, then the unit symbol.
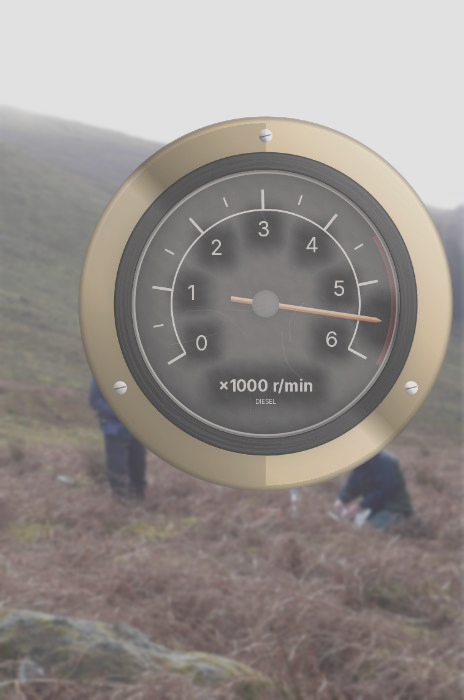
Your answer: 5500 rpm
